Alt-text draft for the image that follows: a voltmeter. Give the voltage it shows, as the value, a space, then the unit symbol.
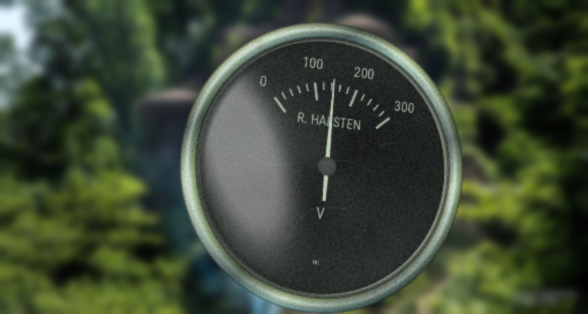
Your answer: 140 V
